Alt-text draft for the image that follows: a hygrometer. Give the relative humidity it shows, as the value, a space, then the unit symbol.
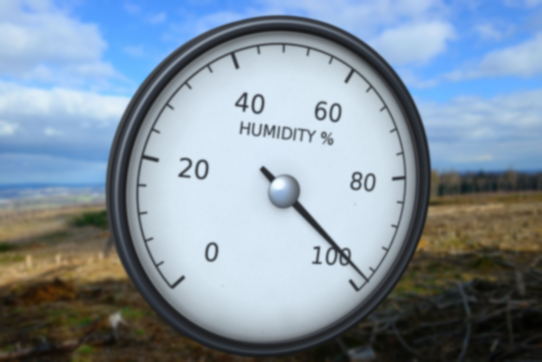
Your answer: 98 %
